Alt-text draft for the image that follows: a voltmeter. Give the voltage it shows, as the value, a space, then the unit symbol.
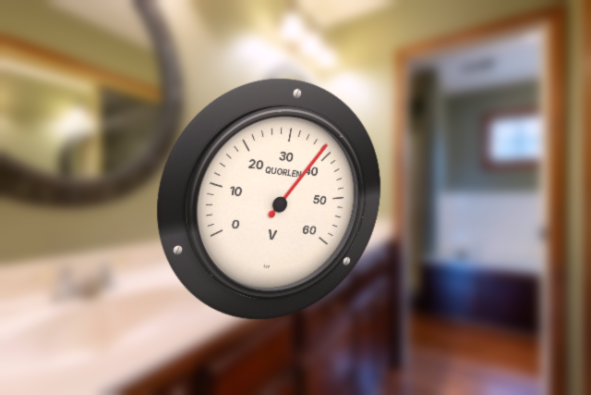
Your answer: 38 V
